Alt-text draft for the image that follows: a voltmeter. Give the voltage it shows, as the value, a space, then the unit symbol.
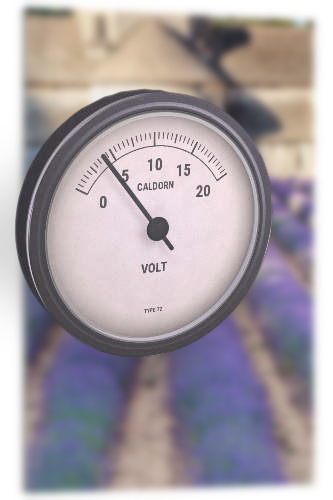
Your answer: 4 V
